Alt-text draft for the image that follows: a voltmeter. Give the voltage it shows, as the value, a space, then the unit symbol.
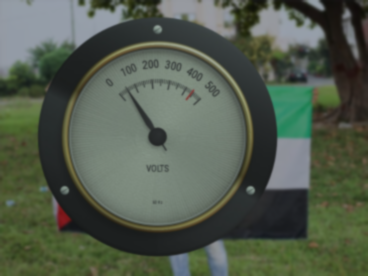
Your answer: 50 V
